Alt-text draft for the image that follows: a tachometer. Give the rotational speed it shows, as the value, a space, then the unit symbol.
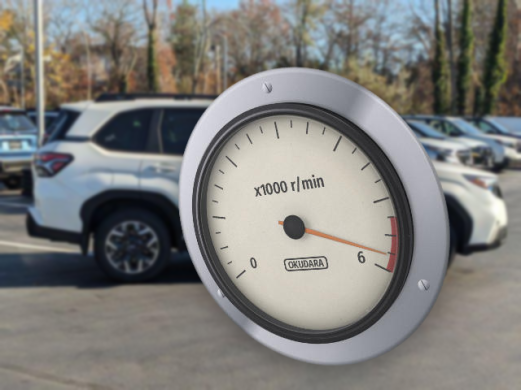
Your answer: 5750 rpm
